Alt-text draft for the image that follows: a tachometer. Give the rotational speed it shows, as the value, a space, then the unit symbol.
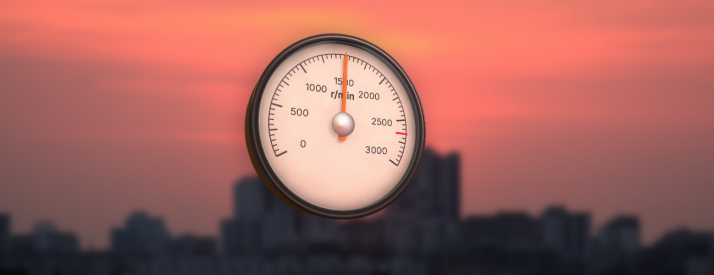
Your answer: 1500 rpm
